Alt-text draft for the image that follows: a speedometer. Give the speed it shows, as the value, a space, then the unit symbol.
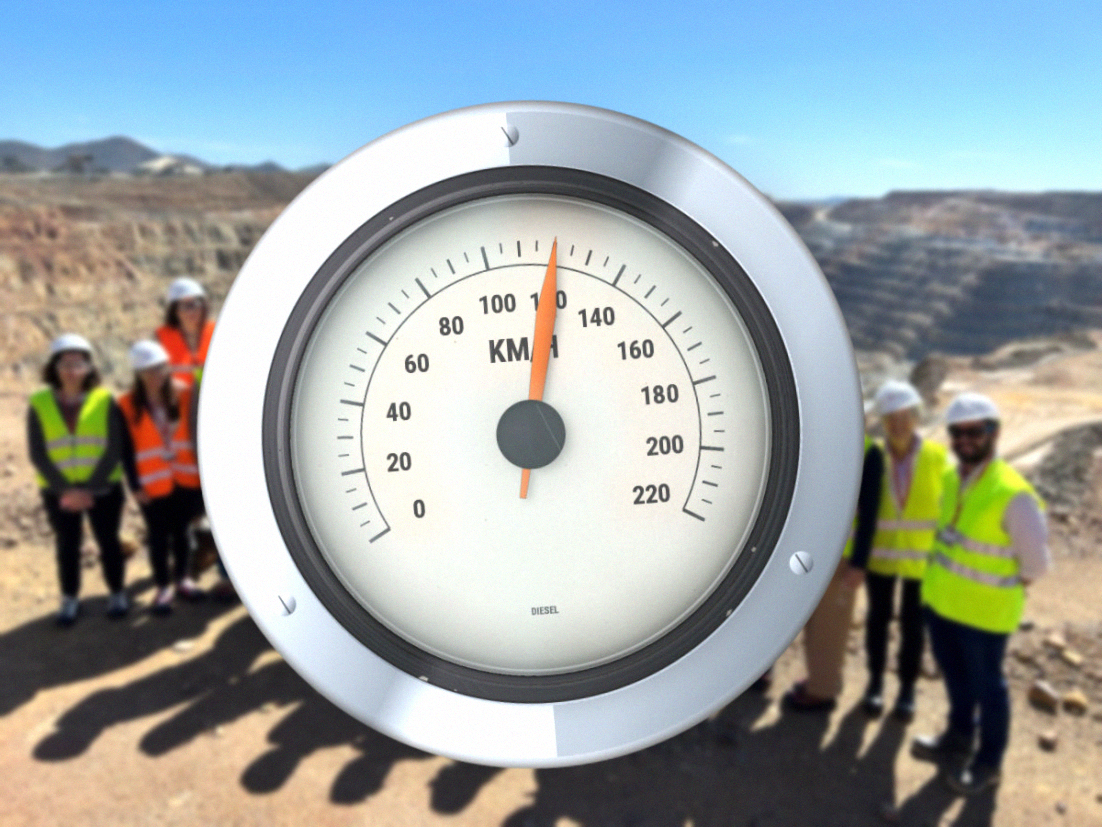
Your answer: 120 km/h
